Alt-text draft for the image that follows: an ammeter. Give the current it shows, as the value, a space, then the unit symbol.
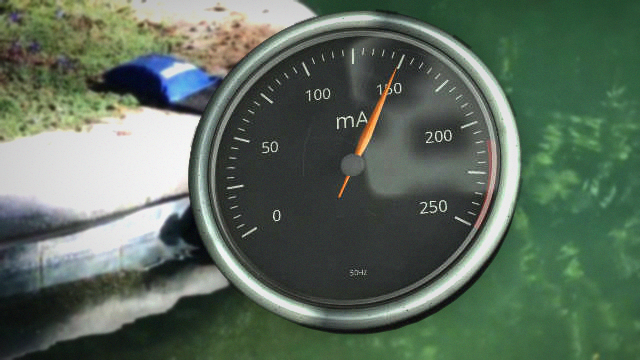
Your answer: 150 mA
